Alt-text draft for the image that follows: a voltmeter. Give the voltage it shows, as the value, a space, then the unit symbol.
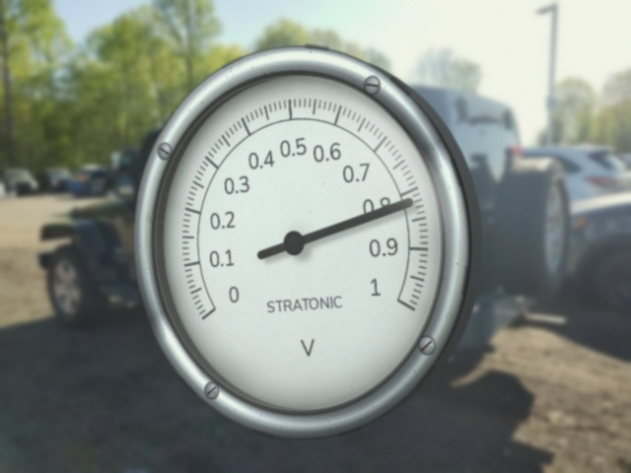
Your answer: 0.82 V
